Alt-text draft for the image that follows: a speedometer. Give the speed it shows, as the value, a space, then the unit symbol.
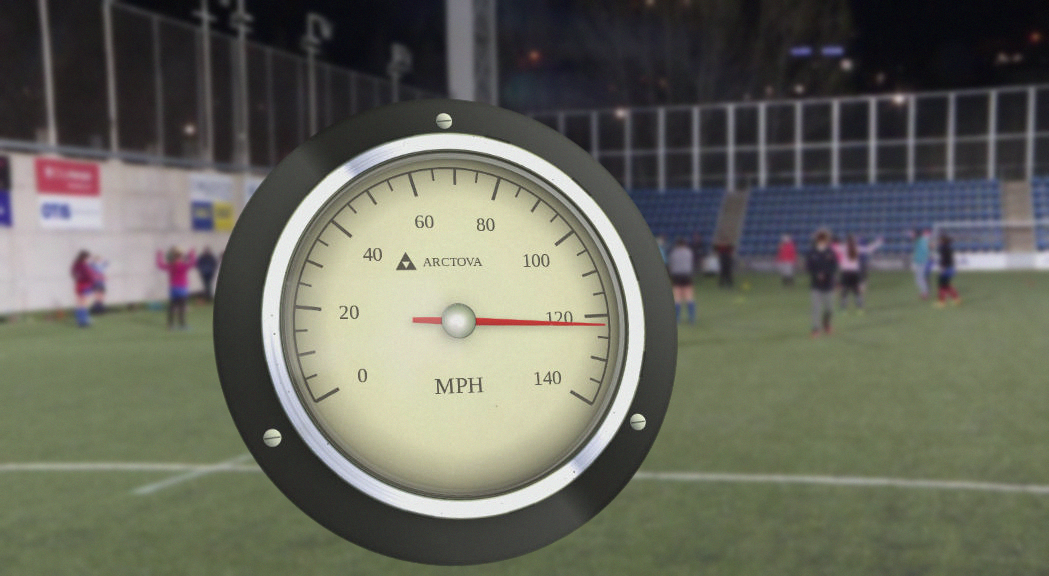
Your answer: 122.5 mph
